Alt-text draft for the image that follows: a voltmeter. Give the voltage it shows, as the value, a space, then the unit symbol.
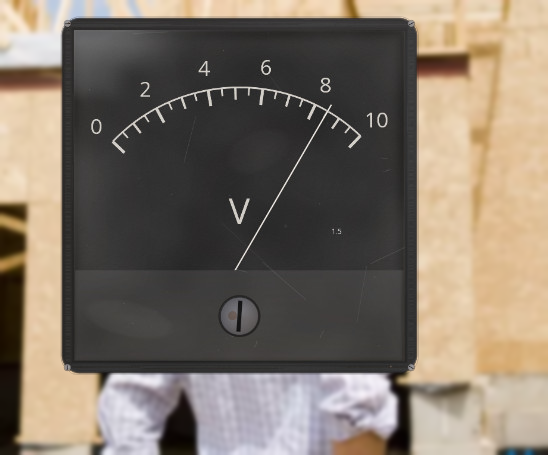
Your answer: 8.5 V
